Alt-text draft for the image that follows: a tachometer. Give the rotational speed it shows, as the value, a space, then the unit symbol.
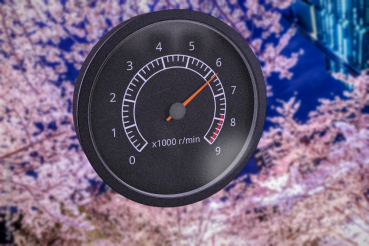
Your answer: 6200 rpm
